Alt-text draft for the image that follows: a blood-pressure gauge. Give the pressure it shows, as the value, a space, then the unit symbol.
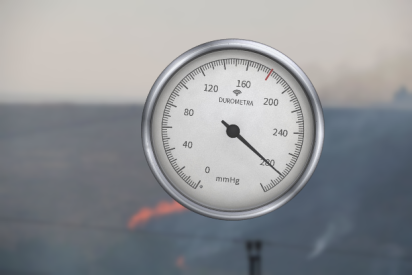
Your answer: 280 mmHg
